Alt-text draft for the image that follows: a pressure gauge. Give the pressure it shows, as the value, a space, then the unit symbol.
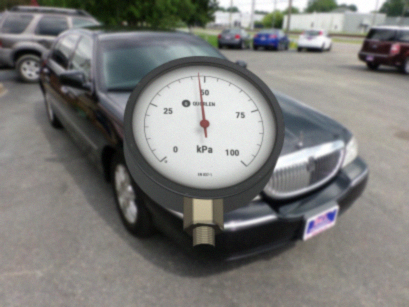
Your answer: 47.5 kPa
